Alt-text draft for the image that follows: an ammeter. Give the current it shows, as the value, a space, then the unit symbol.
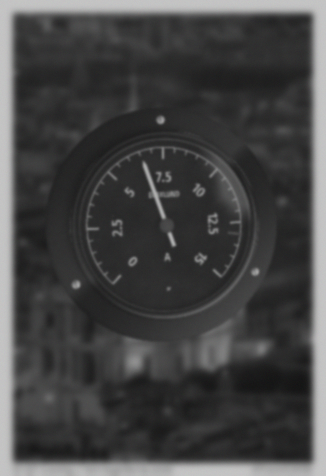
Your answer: 6.5 A
